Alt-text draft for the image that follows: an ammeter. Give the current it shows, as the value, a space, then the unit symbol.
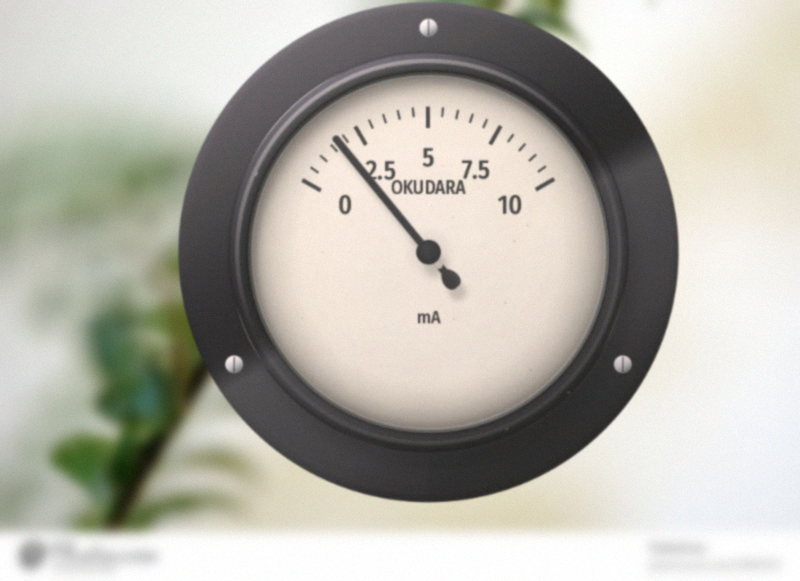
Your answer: 1.75 mA
